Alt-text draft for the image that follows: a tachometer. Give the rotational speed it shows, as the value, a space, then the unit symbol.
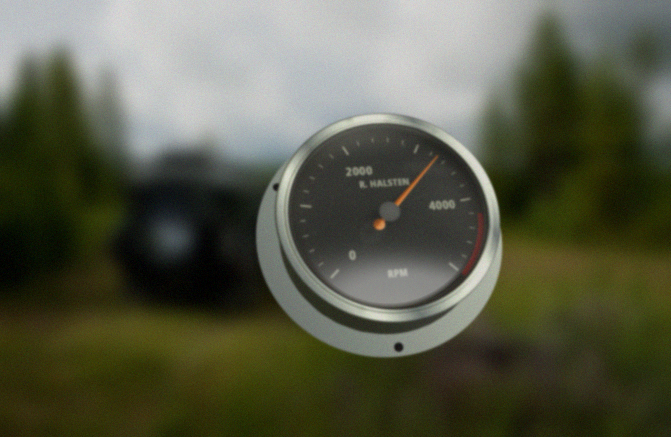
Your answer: 3300 rpm
